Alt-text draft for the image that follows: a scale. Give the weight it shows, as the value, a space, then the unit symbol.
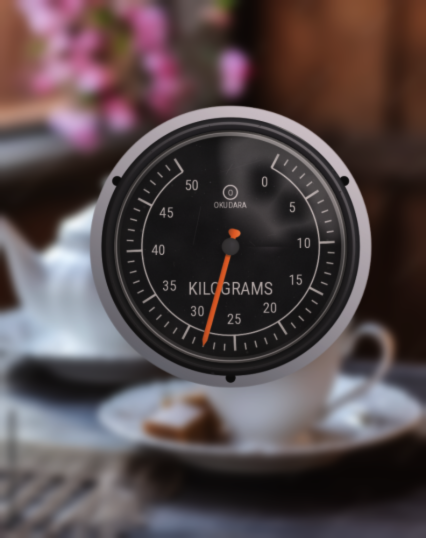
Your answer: 28 kg
